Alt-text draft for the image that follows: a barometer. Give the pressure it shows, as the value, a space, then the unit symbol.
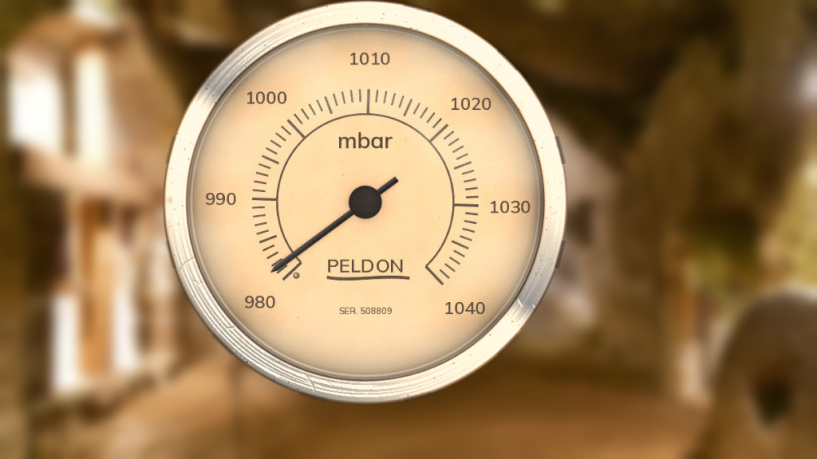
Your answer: 981.5 mbar
